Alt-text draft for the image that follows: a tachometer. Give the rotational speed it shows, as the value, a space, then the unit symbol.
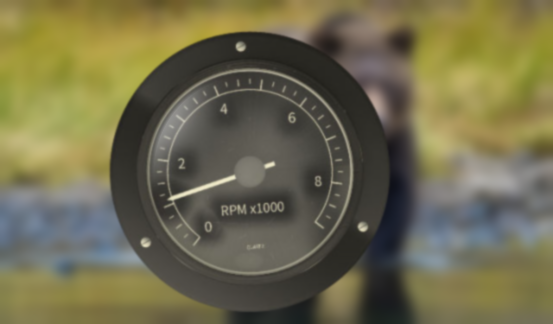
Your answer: 1125 rpm
